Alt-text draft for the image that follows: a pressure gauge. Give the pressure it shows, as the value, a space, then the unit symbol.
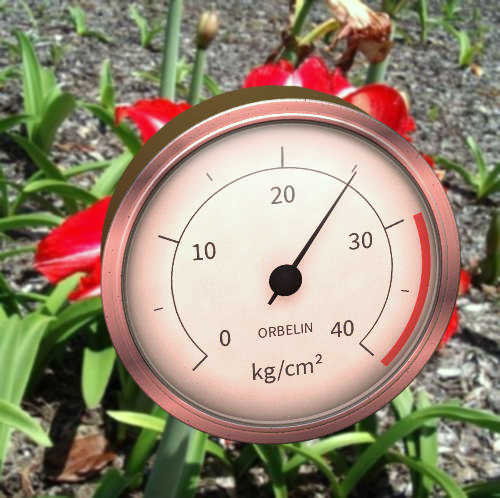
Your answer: 25 kg/cm²
